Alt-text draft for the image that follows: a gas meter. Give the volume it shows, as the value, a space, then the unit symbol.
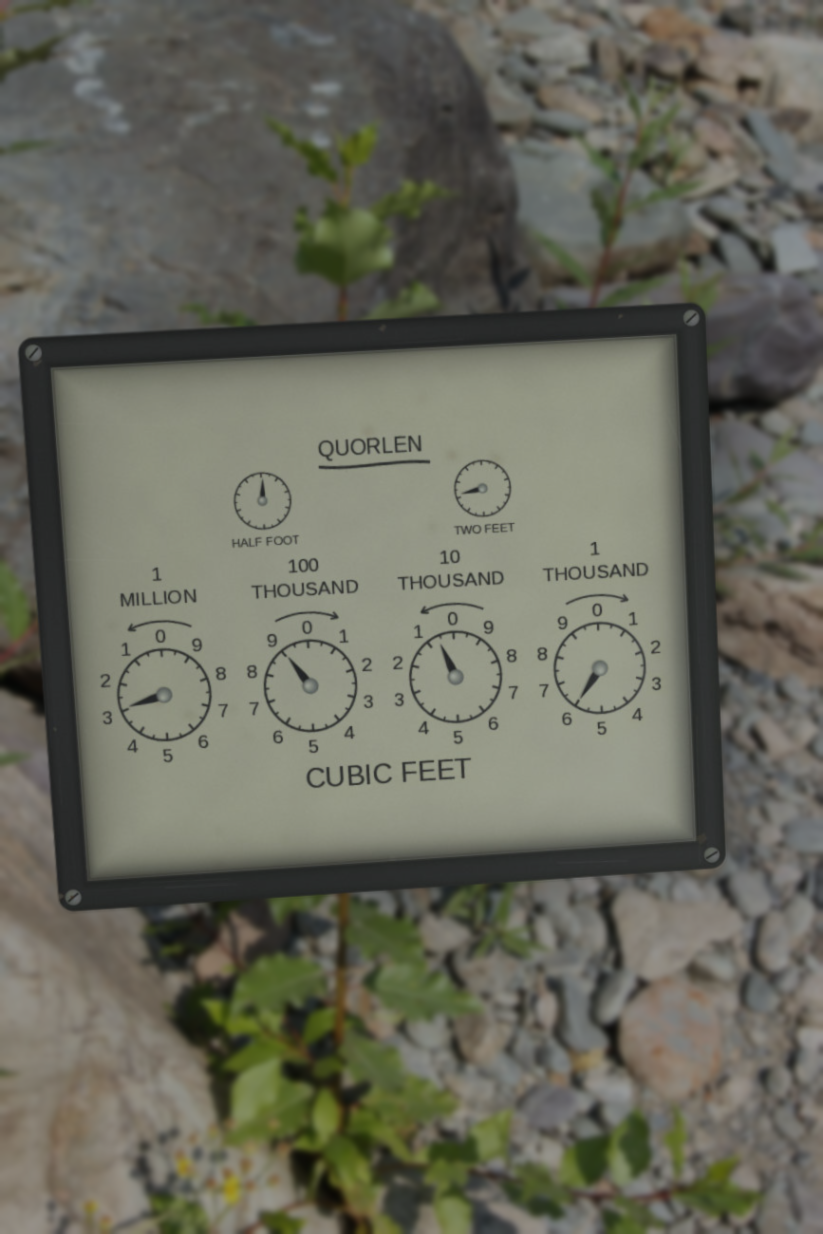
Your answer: 290600 ft³
